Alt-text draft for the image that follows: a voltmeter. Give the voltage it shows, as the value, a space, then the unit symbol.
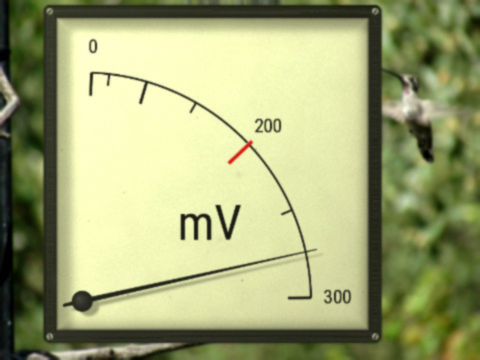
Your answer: 275 mV
